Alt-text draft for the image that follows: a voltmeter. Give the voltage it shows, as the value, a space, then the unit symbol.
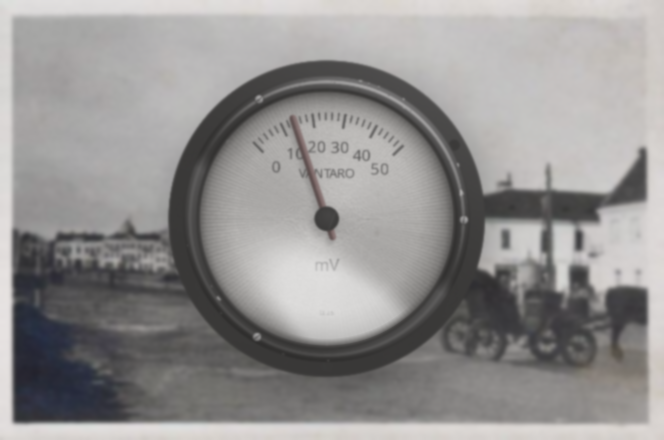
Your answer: 14 mV
